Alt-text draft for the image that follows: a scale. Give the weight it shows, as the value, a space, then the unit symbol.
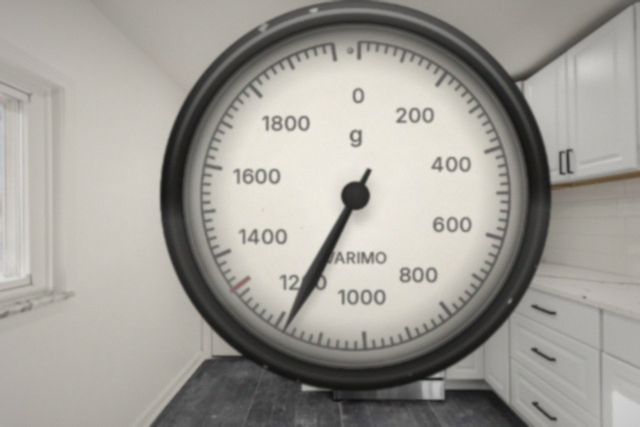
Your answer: 1180 g
